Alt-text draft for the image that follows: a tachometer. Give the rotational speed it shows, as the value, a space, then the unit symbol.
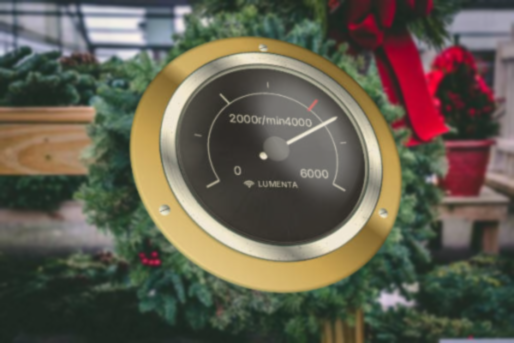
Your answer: 4500 rpm
